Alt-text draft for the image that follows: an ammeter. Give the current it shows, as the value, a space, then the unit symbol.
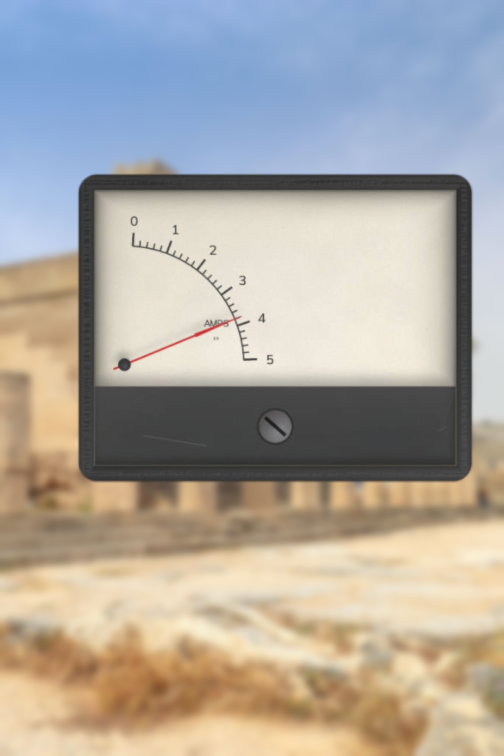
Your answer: 3.8 A
